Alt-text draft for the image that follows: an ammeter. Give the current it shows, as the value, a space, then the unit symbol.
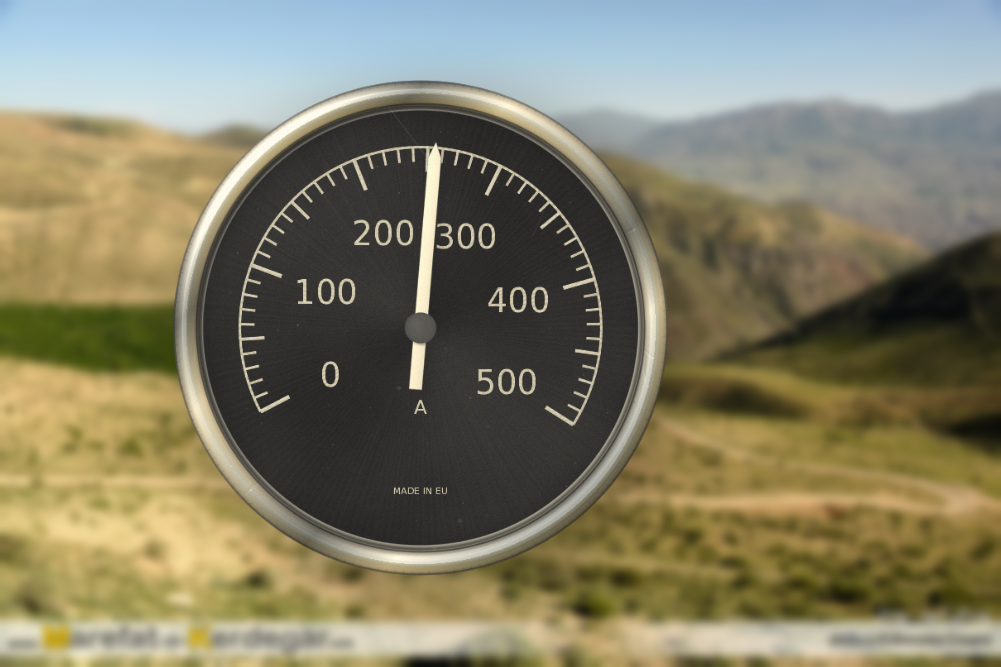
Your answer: 255 A
